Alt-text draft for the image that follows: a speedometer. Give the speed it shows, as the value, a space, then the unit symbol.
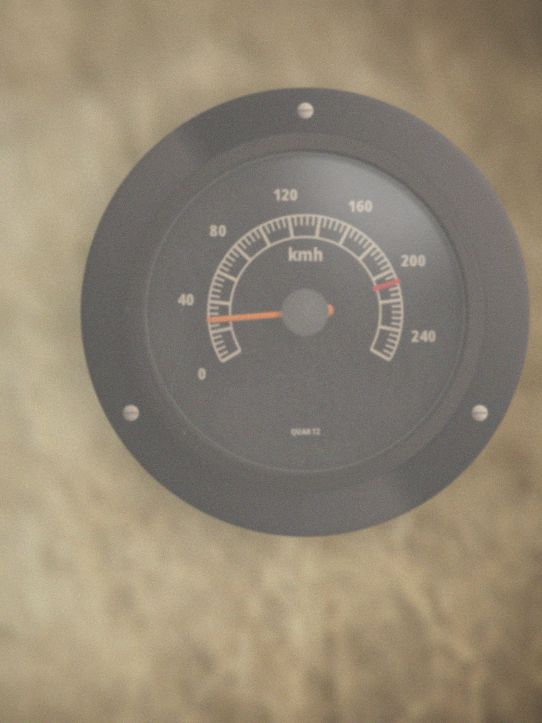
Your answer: 28 km/h
